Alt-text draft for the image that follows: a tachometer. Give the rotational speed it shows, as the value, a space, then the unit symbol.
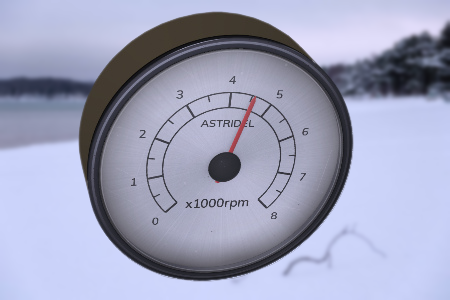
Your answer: 4500 rpm
